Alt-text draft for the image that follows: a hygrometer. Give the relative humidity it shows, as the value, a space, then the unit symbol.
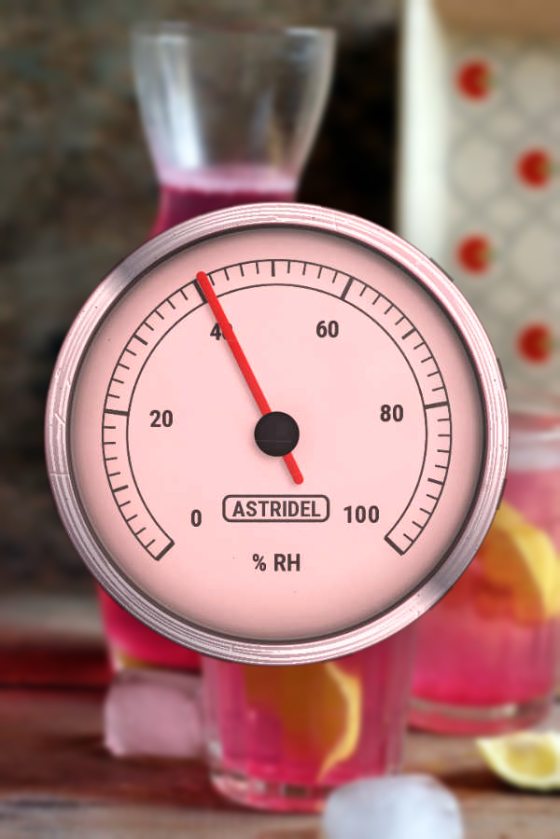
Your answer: 41 %
